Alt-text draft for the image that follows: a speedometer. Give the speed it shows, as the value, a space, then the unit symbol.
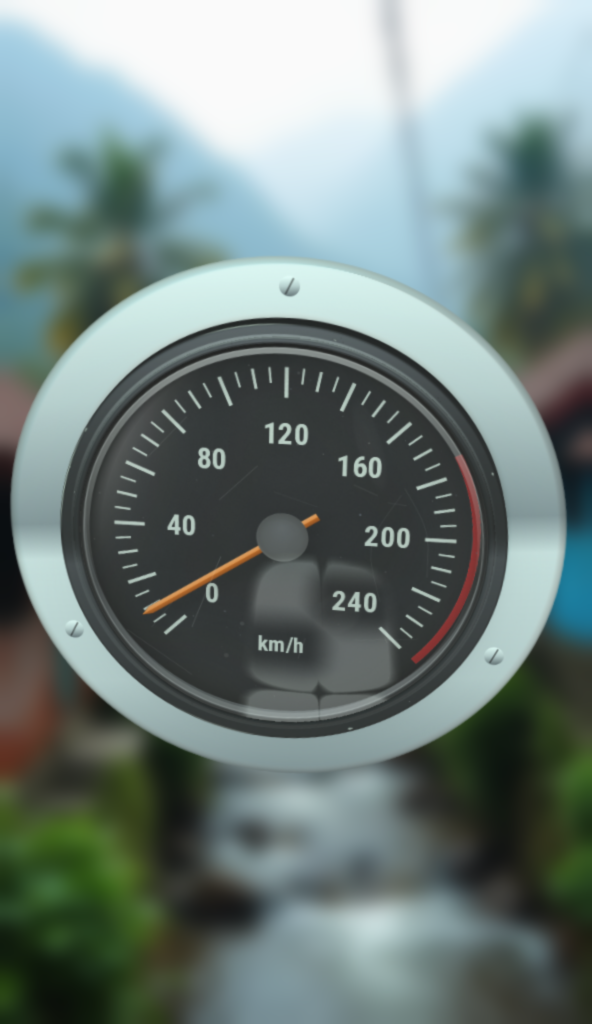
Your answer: 10 km/h
